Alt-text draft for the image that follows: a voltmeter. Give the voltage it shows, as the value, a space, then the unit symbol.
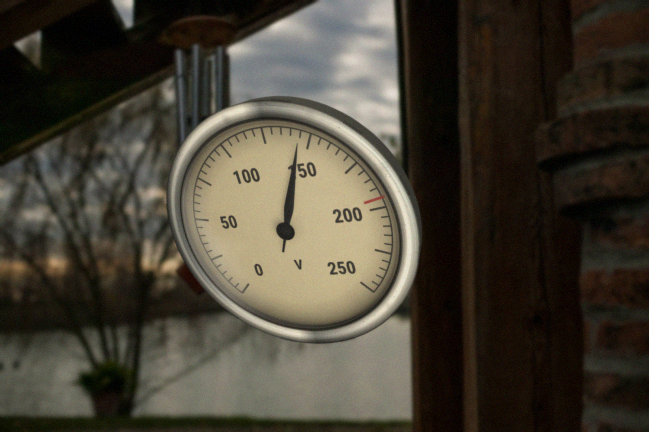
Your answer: 145 V
